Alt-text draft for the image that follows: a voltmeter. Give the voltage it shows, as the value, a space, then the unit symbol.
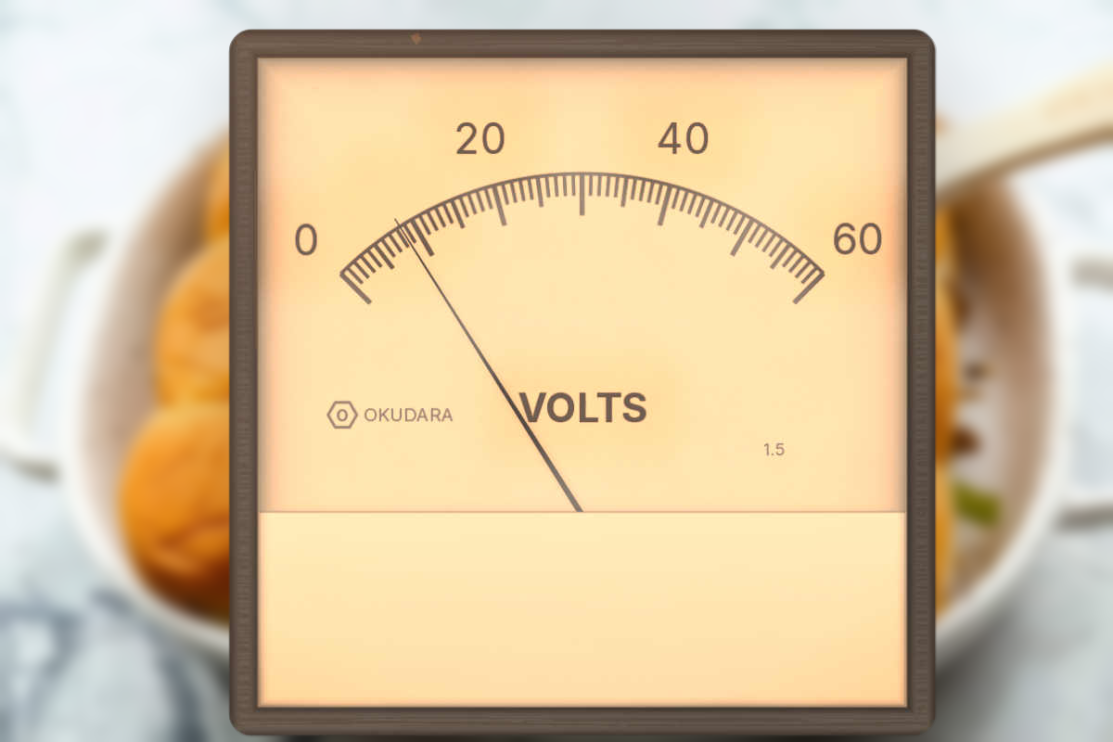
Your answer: 8.5 V
